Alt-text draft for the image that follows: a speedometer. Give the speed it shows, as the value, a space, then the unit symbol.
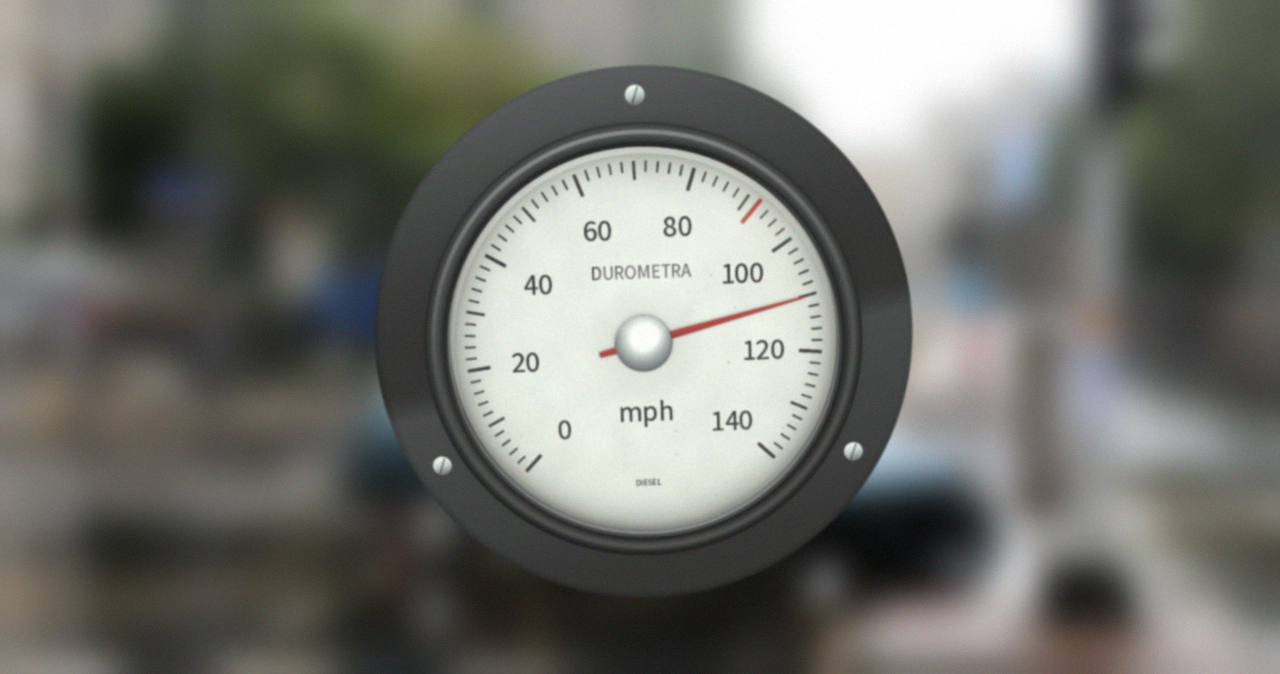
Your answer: 110 mph
